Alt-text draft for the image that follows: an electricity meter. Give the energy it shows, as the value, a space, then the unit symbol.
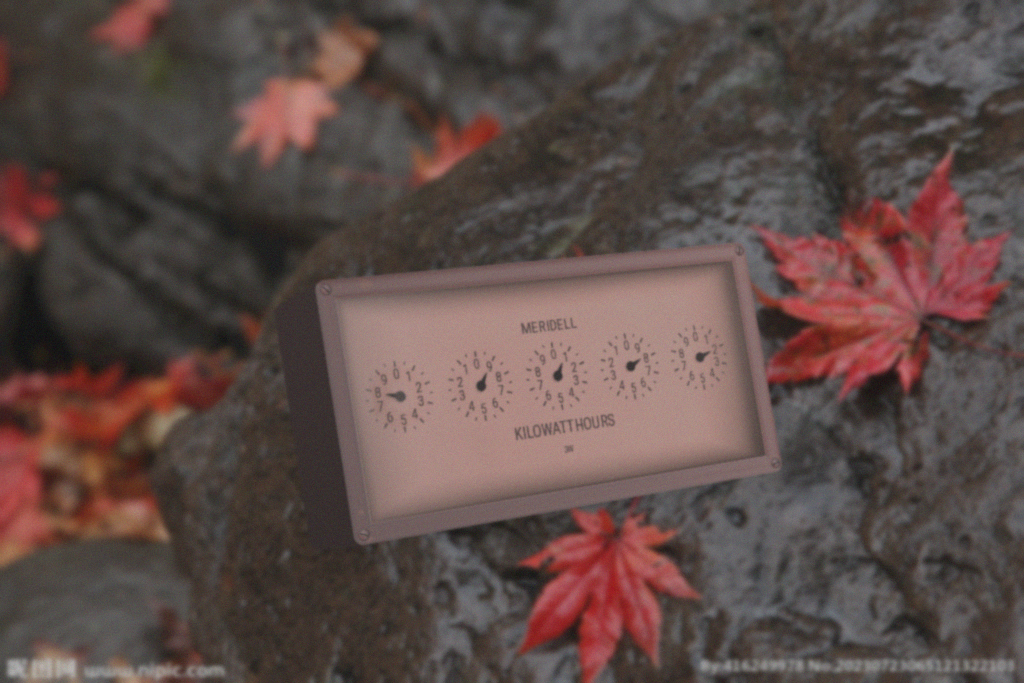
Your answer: 79082 kWh
